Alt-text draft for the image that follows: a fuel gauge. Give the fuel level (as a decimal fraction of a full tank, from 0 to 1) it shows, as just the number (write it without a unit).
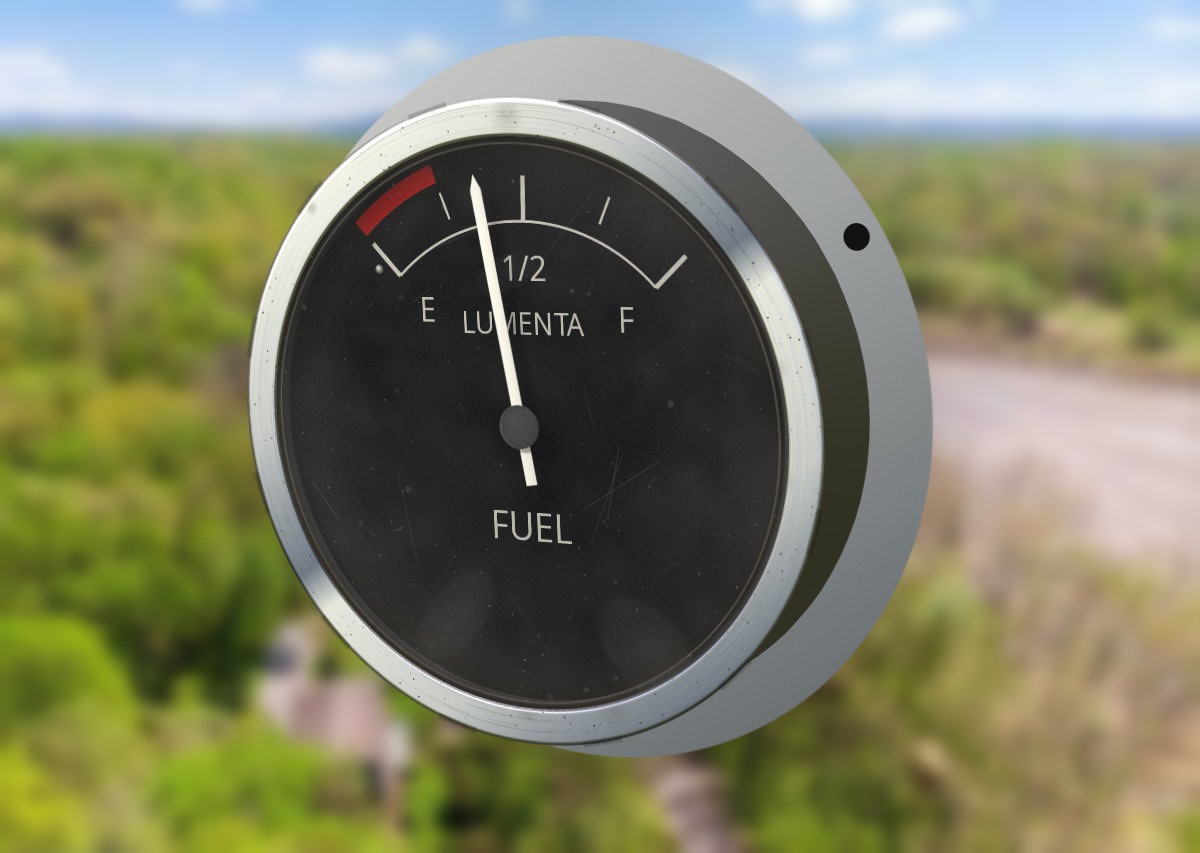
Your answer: 0.375
